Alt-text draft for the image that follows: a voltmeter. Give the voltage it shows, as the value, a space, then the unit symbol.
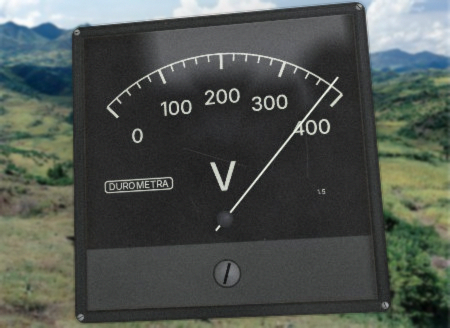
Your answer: 380 V
